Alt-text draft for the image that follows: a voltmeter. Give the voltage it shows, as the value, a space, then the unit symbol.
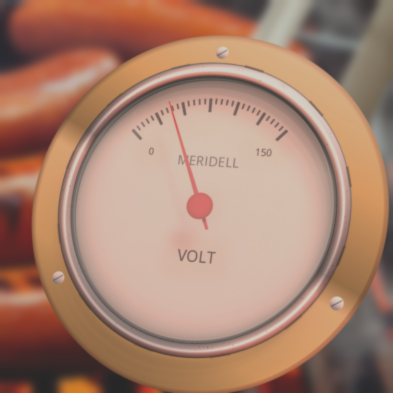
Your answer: 40 V
